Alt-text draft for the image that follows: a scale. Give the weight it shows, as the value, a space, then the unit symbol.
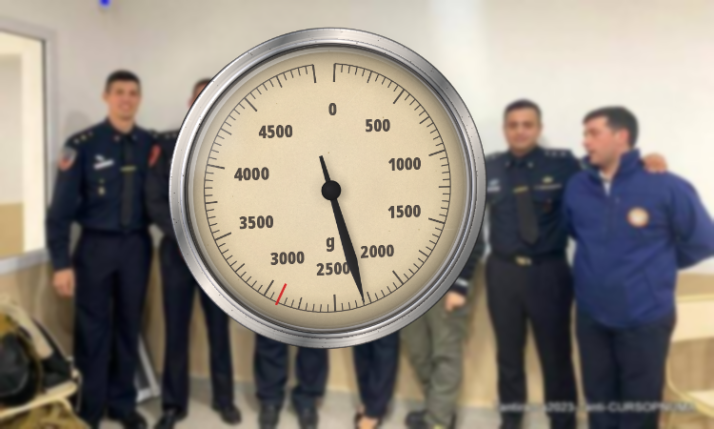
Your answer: 2300 g
